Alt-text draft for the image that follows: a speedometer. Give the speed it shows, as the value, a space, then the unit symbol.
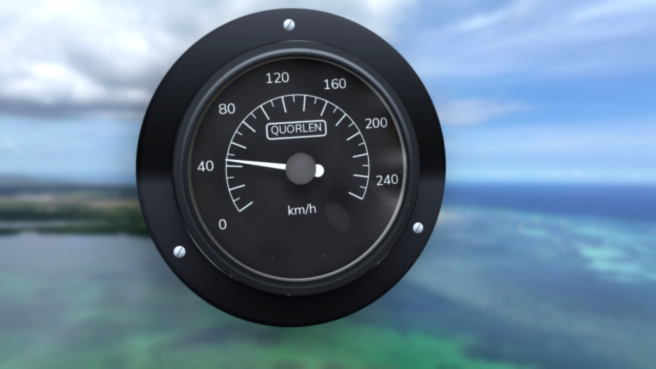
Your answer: 45 km/h
